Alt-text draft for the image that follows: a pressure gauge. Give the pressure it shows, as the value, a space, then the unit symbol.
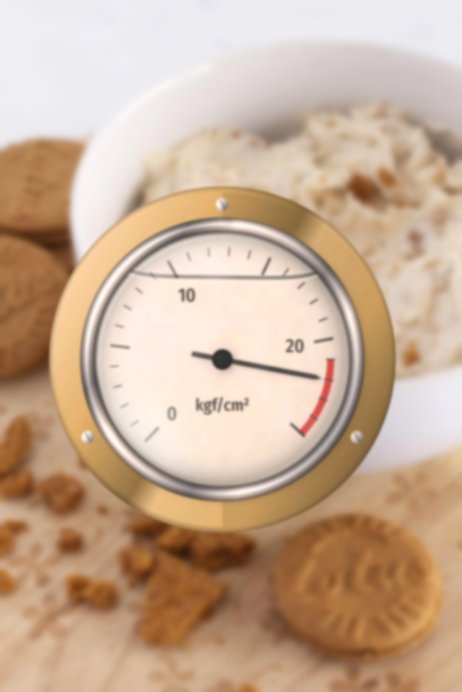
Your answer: 22 kg/cm²
